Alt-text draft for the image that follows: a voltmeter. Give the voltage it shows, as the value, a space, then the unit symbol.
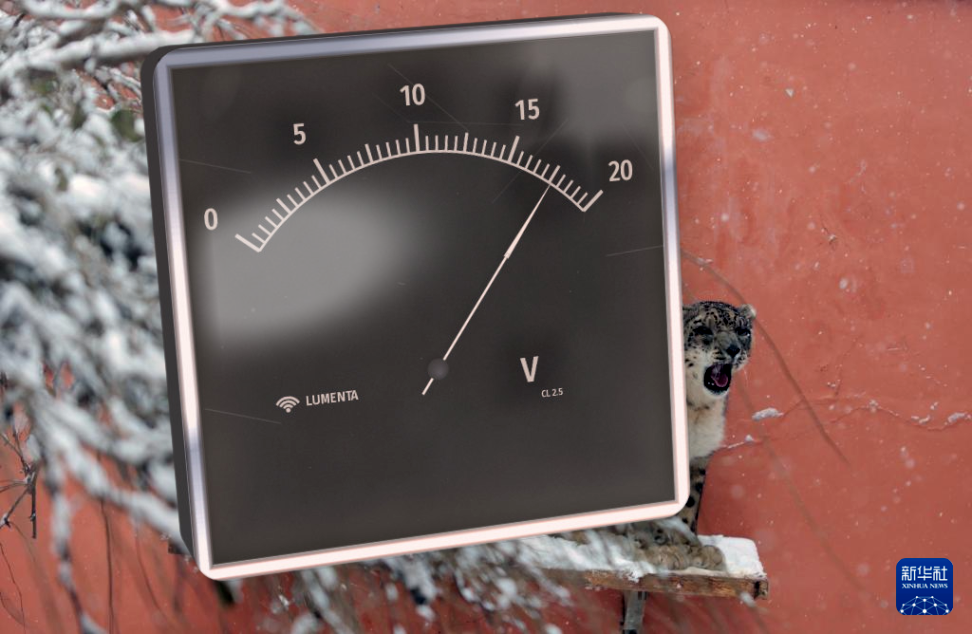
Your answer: 17.5 V
